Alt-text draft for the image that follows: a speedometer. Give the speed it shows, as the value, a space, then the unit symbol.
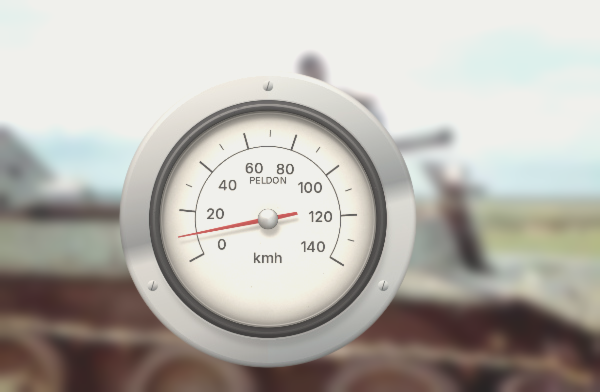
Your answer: 10 km/h
